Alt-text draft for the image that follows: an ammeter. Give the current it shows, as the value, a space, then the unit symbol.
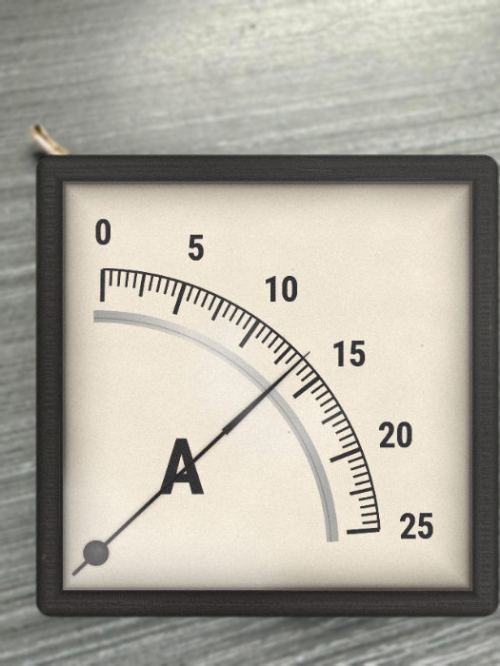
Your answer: 13.5 A
